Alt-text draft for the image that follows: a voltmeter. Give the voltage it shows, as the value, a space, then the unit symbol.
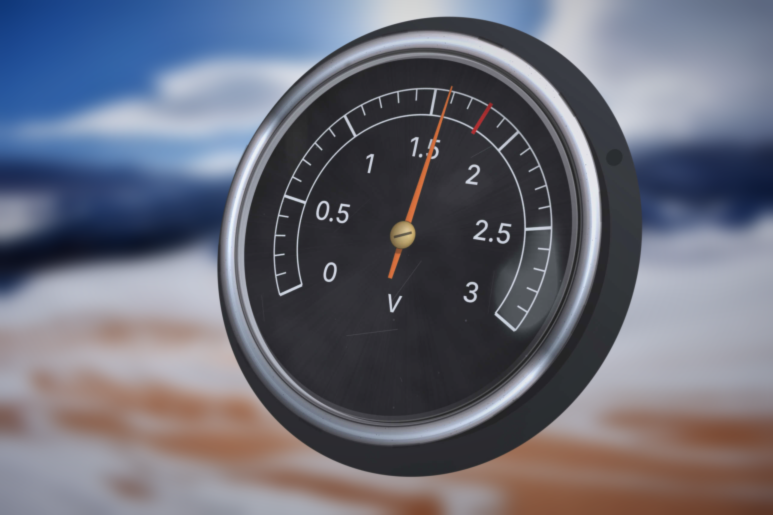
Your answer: 1.6 V
